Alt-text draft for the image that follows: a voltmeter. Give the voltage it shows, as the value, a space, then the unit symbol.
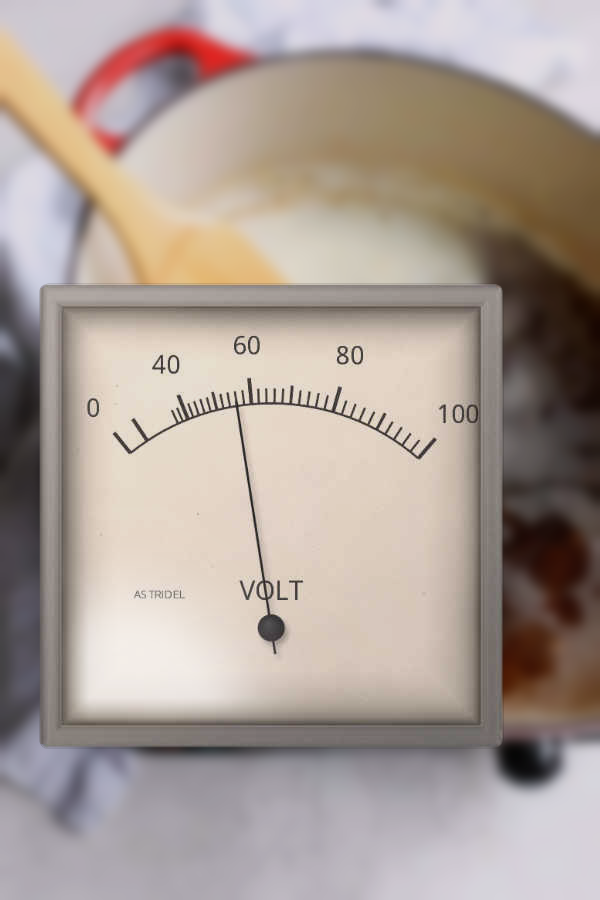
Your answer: 56 V
